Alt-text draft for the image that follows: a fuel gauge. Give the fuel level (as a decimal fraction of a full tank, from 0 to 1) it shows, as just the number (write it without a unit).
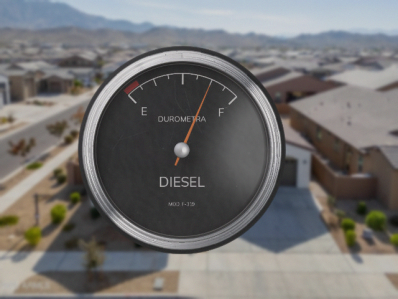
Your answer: 0.75
